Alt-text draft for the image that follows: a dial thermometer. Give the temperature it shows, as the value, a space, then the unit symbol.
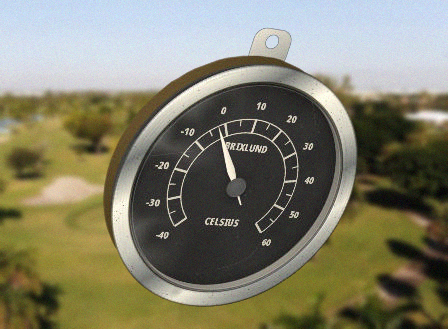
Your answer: -2.5 °C
